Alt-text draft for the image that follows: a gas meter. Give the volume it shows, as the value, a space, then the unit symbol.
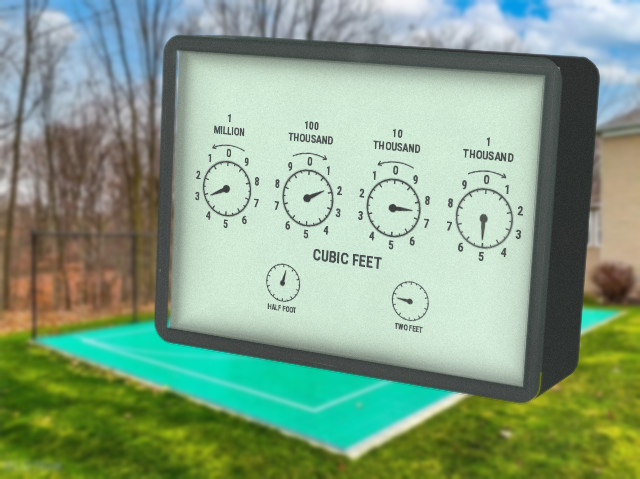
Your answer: 317500 ft³
